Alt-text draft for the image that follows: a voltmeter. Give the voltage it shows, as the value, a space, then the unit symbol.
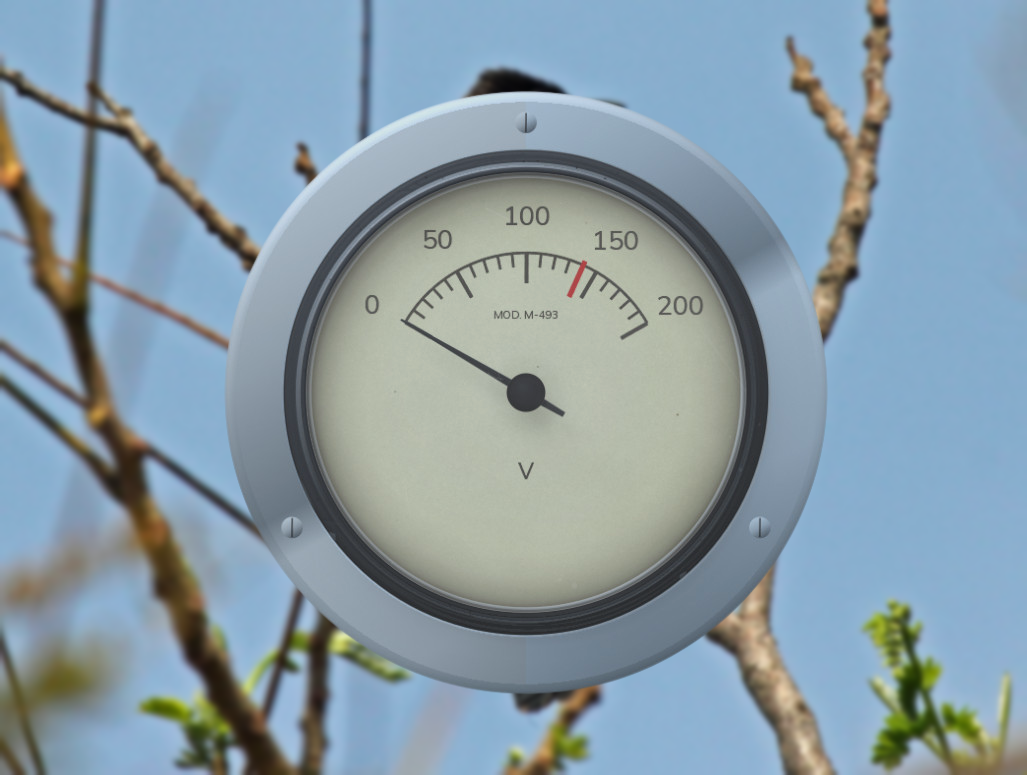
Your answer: 0 V
